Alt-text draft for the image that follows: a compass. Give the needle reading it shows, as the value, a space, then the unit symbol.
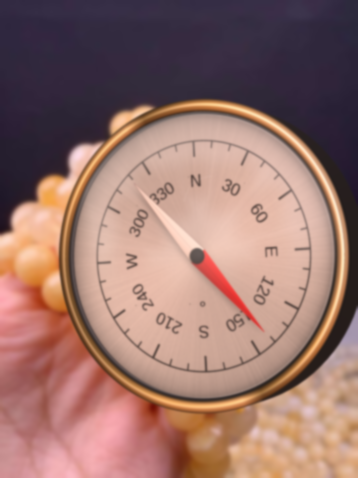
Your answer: 140 °
